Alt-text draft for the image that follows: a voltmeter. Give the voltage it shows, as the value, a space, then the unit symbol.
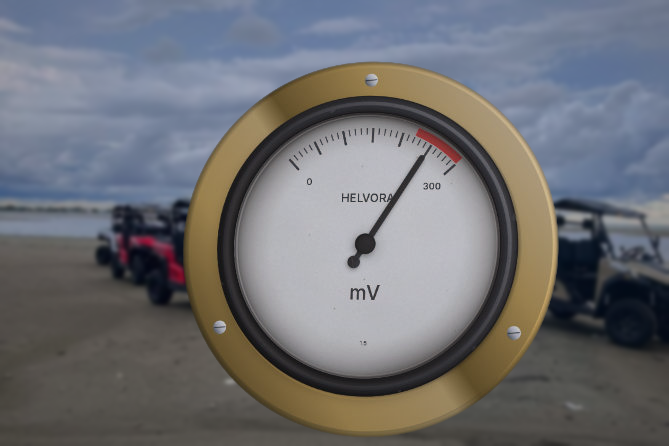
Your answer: 250 mV
